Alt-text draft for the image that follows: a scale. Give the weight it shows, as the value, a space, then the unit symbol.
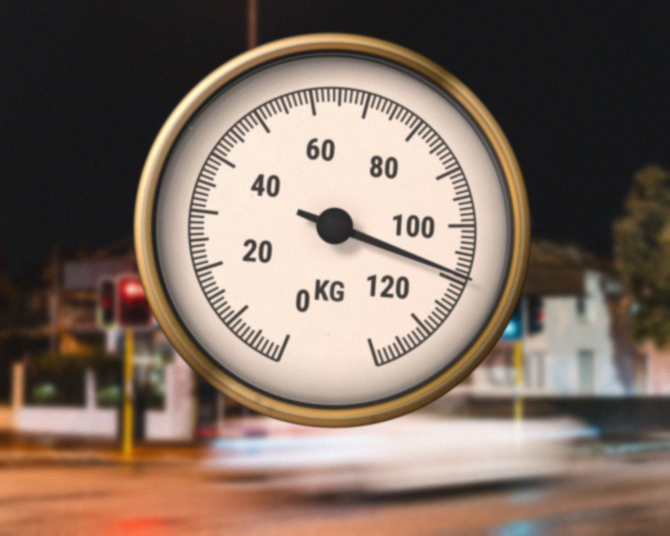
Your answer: 109 kg
